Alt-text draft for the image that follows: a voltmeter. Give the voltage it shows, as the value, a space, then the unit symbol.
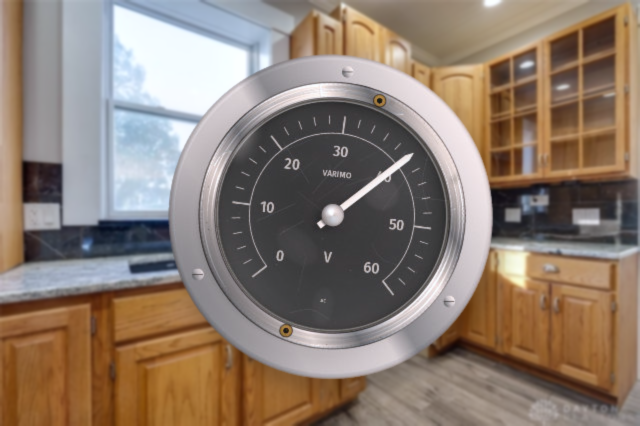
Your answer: 40 V
